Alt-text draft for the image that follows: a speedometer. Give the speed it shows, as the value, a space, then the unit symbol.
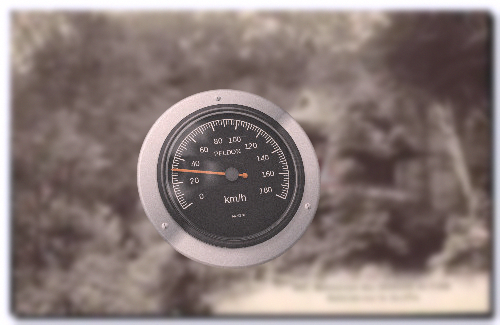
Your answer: 30 km/h
